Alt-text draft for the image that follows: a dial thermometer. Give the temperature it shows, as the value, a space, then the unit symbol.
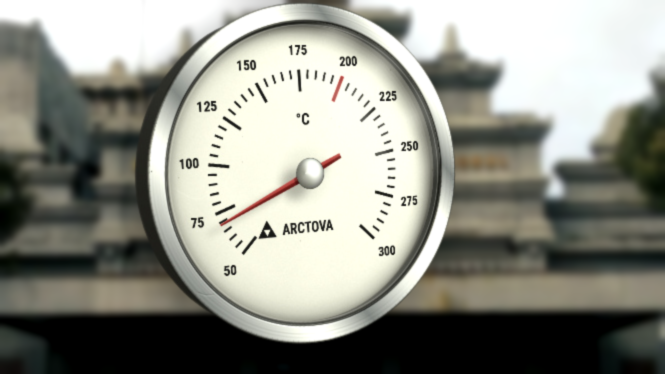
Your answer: 70 °C
